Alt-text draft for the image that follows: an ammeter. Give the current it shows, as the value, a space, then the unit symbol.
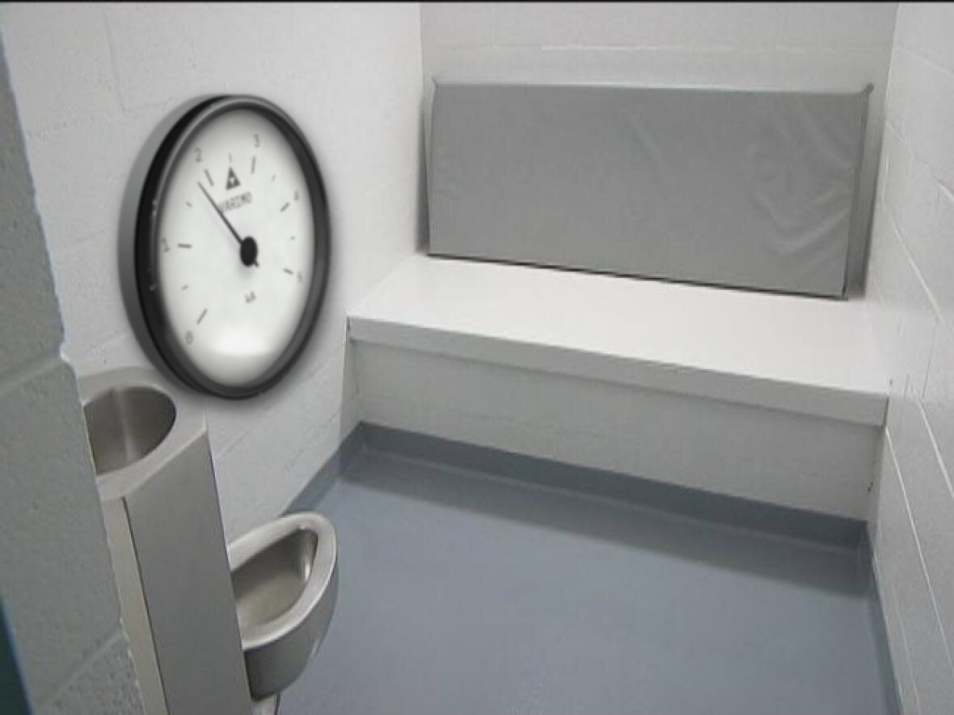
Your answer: 1.75 kA
